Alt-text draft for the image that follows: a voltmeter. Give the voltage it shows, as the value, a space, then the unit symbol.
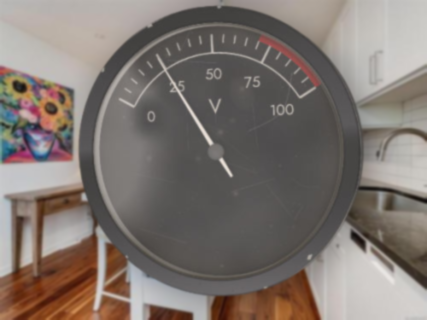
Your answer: 25 V
